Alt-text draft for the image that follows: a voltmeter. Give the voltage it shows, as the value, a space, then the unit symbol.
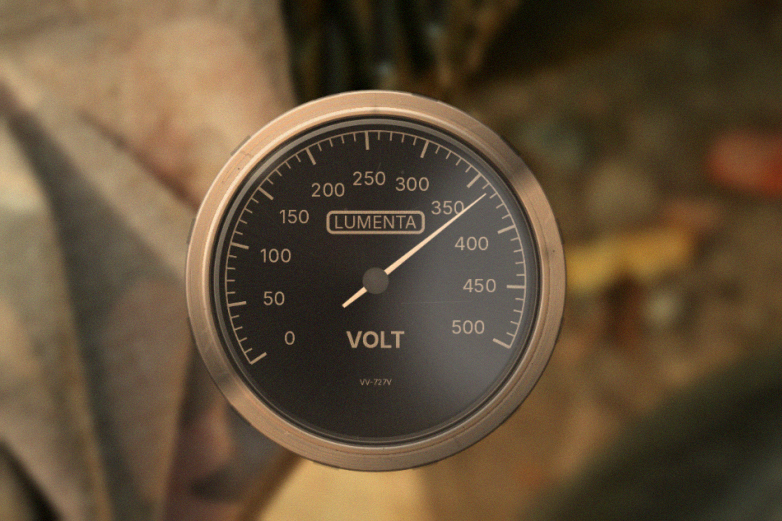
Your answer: 365 V
